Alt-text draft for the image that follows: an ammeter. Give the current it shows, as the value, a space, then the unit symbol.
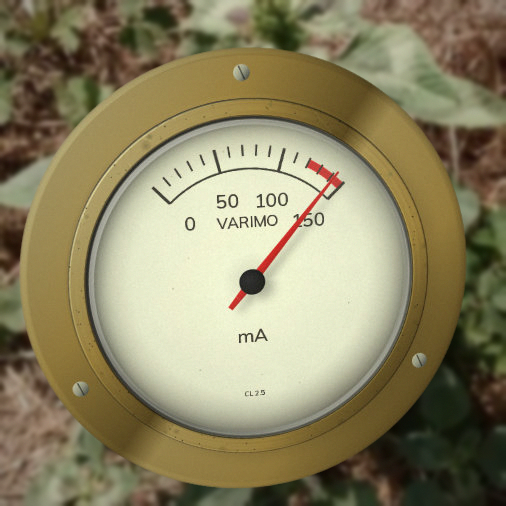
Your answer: 140 mA
